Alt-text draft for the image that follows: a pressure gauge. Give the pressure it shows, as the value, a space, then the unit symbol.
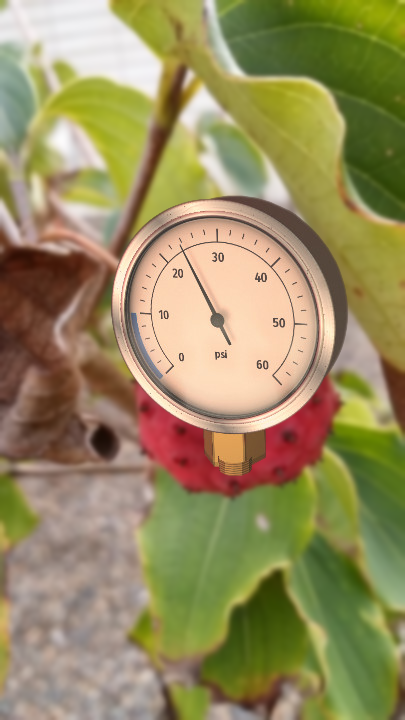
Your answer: 24 psi
